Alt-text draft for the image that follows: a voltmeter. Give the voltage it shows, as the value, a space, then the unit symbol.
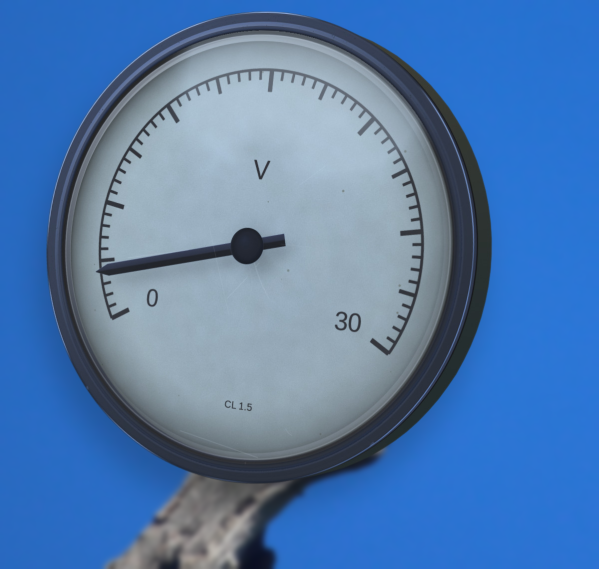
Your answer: 2 V
